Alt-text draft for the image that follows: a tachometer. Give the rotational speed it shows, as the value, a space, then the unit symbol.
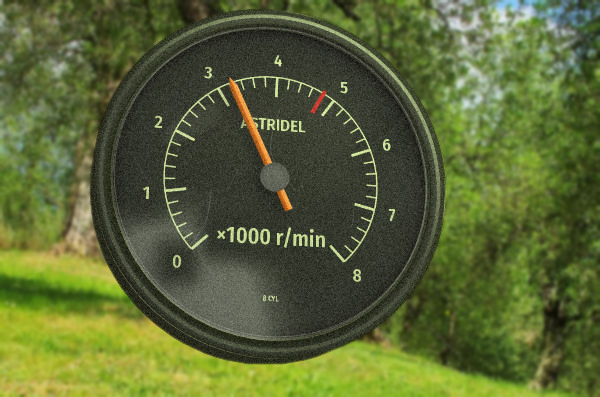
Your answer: 3200 rpm
